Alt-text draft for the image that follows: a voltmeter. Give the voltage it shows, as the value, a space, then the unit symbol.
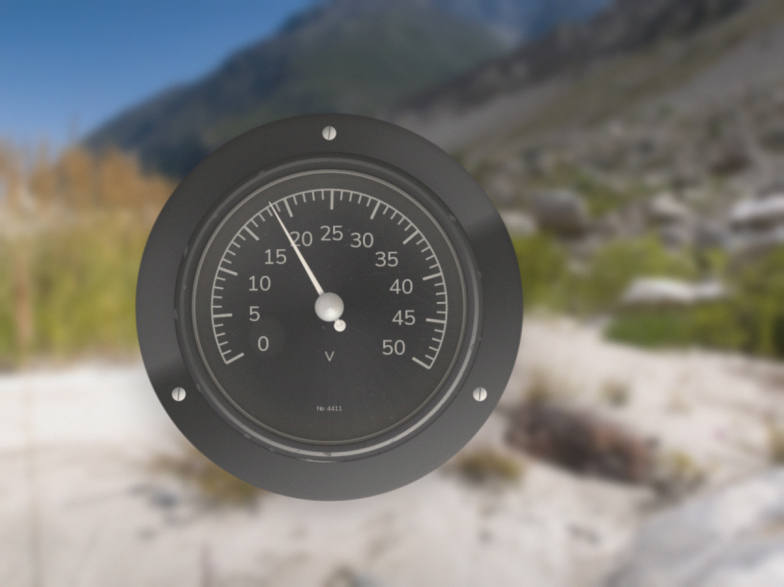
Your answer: 18.5 V
